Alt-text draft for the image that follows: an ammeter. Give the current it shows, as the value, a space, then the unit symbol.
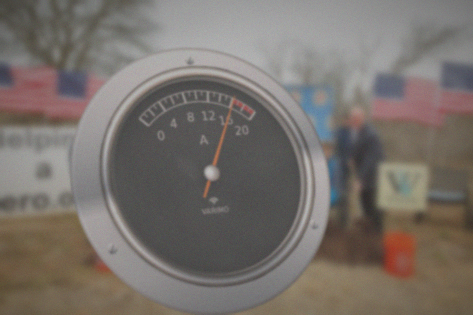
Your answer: 16 A
